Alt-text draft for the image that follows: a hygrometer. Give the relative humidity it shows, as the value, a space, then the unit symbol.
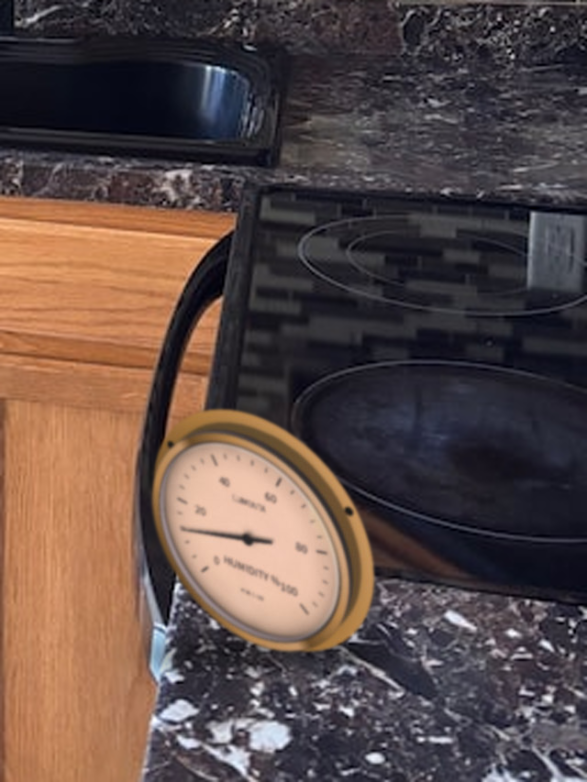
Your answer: 12 %
